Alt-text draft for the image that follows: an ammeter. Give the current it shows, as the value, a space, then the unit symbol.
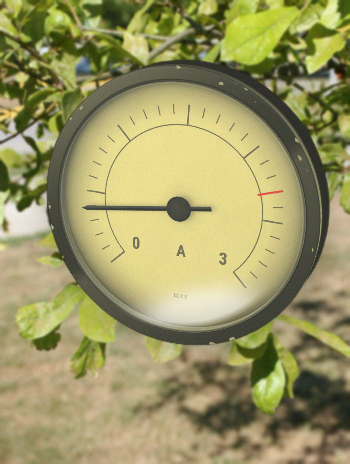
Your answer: 0.4 A
